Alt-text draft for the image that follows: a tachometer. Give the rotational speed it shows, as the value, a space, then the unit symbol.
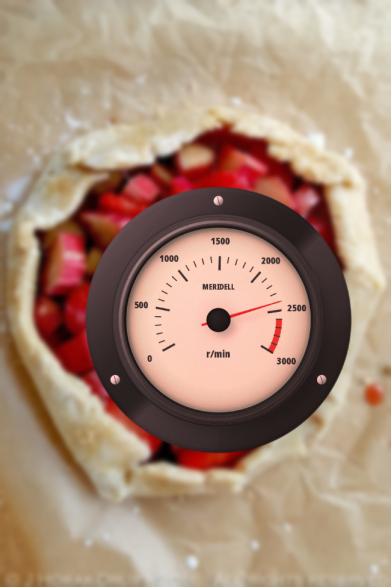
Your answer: 2400 rpm
